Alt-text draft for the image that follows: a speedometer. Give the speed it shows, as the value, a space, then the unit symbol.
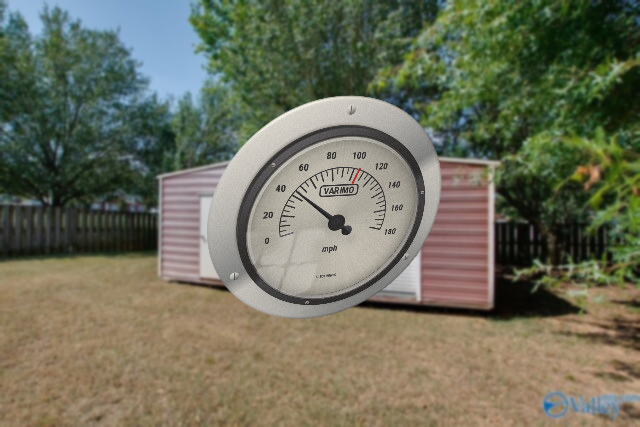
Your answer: 45 mph
